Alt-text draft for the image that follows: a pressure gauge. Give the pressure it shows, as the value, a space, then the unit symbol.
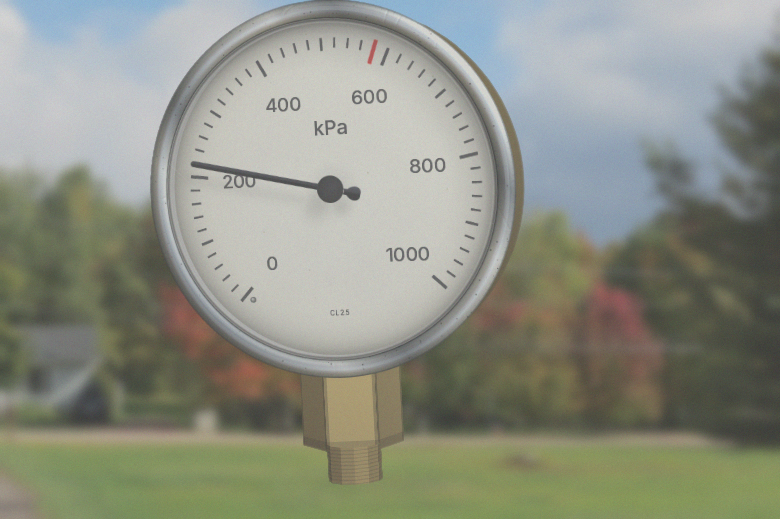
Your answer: 220 kPa
